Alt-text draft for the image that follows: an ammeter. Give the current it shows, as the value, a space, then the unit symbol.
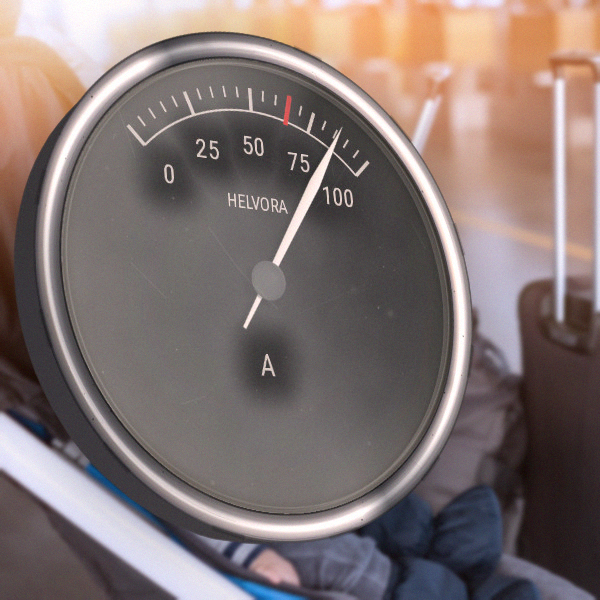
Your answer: 85 A
